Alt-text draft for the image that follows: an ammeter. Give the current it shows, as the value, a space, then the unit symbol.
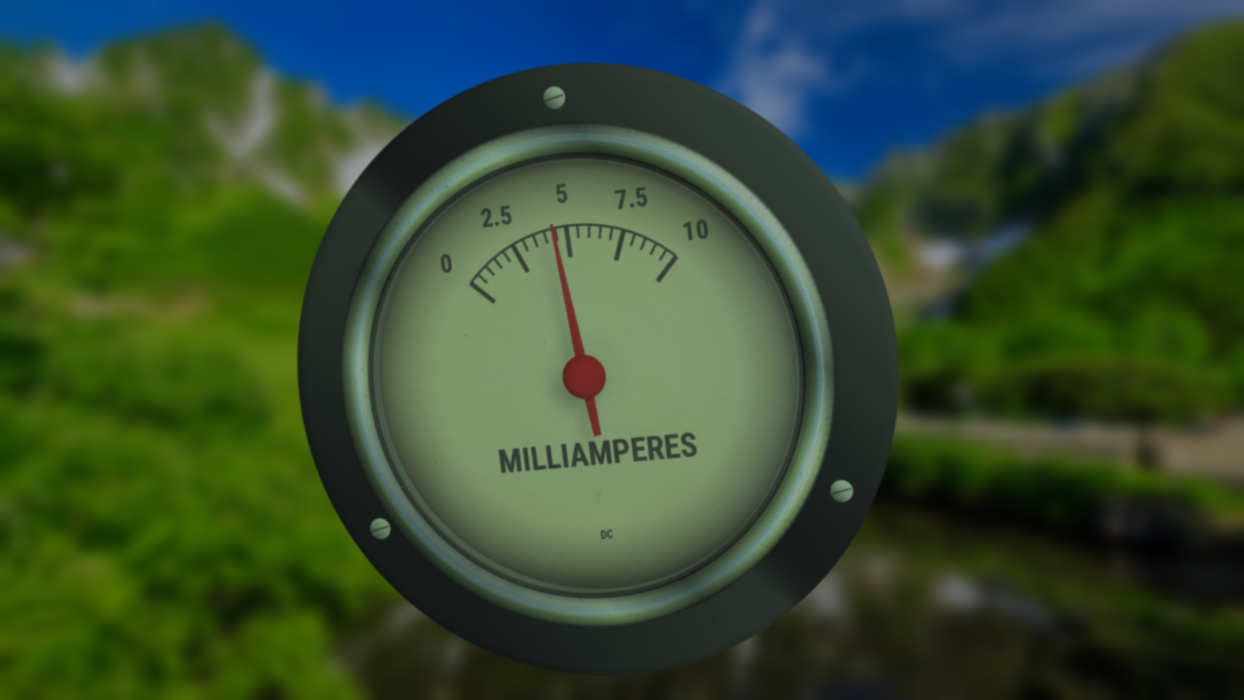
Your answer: 4.5 mA
